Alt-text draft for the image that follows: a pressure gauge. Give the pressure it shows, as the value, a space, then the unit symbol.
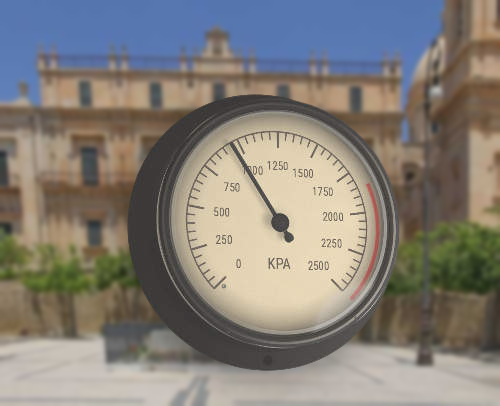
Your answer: 950 kPa
